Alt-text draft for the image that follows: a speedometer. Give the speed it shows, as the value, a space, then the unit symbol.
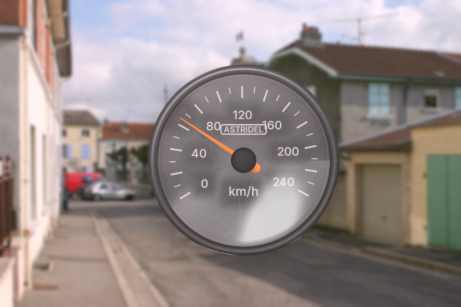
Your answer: 65 km/h
